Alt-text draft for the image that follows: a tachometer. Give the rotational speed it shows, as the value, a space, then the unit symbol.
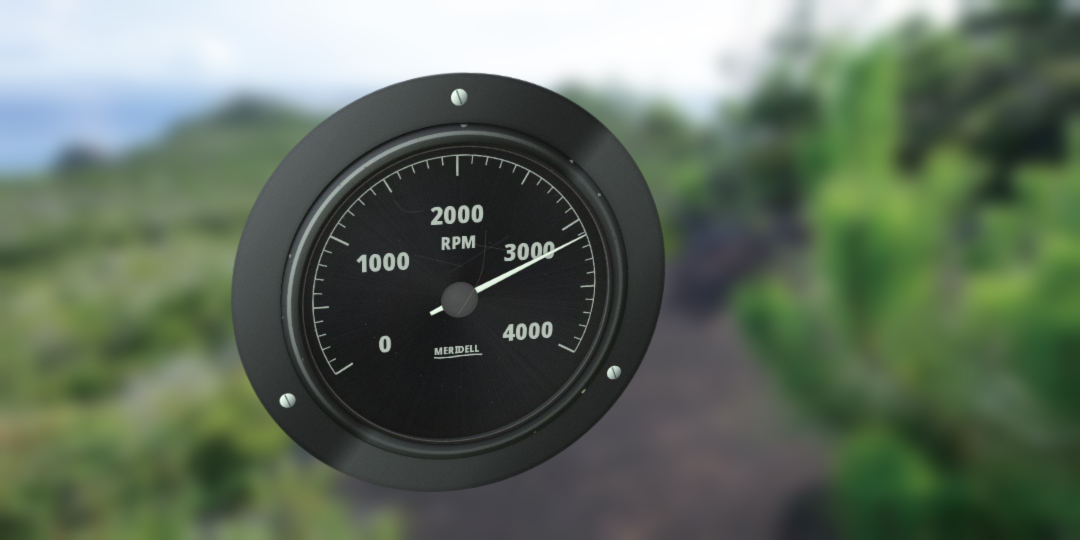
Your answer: 3100 rpm
